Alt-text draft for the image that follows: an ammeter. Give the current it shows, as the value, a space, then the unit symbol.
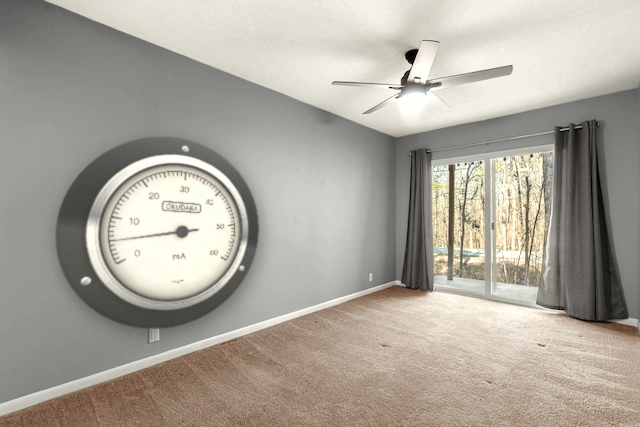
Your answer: 5 mA
